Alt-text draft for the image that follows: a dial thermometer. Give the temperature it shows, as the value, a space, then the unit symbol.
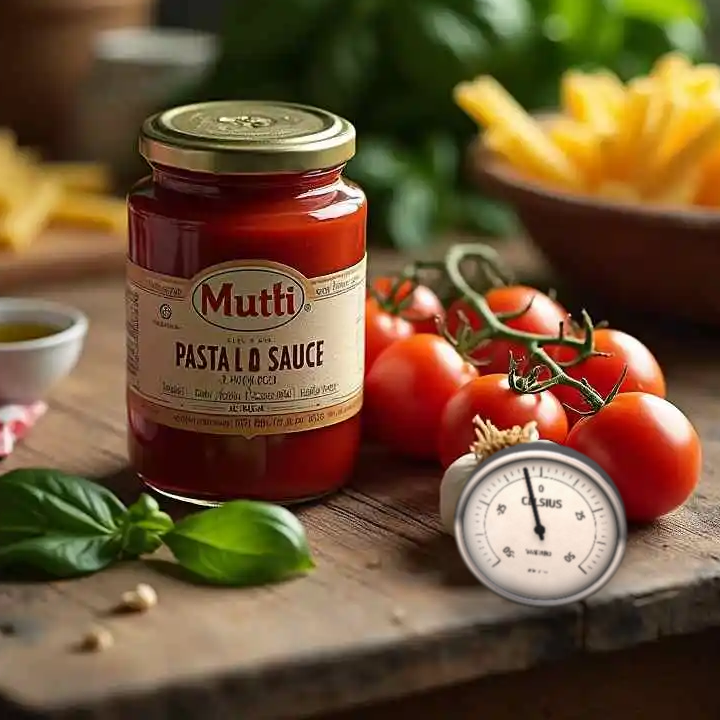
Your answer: -5 °C
